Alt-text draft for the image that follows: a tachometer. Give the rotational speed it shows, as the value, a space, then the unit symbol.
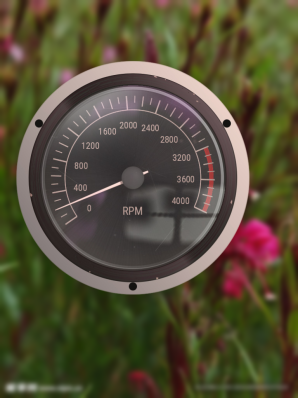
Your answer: 200 rpm
